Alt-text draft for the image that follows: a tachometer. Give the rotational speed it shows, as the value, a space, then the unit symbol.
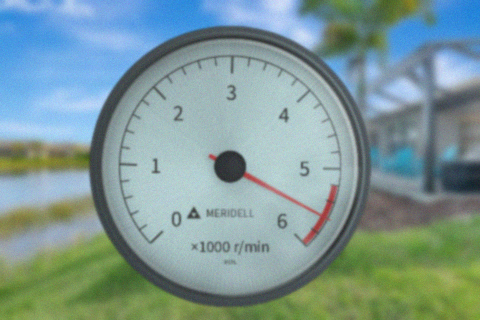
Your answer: 5600 rpm
